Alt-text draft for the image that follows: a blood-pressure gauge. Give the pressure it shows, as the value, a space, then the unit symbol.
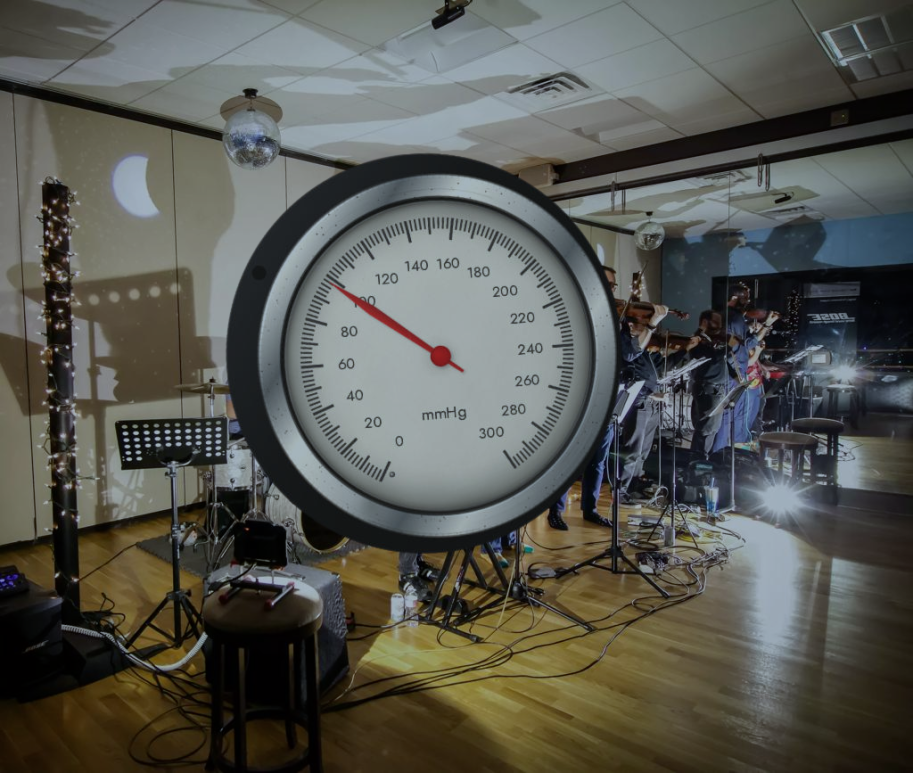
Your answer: 98 mmHg
